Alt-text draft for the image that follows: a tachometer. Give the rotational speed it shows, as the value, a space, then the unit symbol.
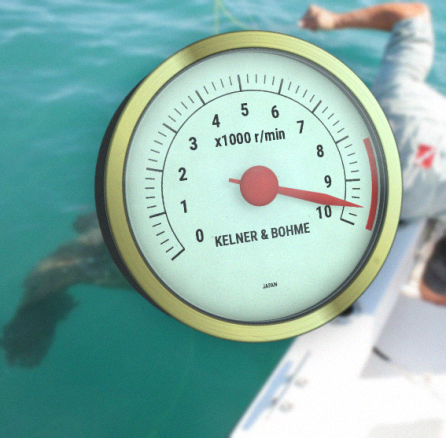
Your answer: 9600 rpm
